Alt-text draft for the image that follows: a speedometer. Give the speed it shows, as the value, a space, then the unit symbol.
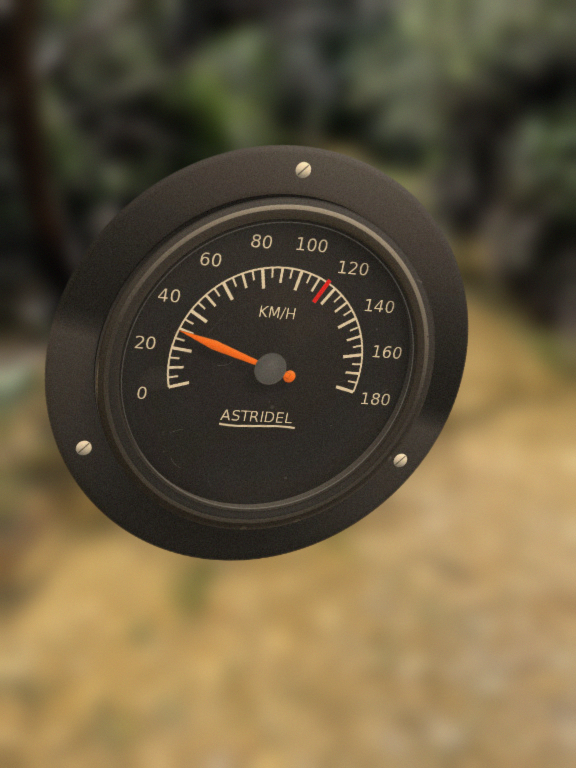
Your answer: 30 km/h
